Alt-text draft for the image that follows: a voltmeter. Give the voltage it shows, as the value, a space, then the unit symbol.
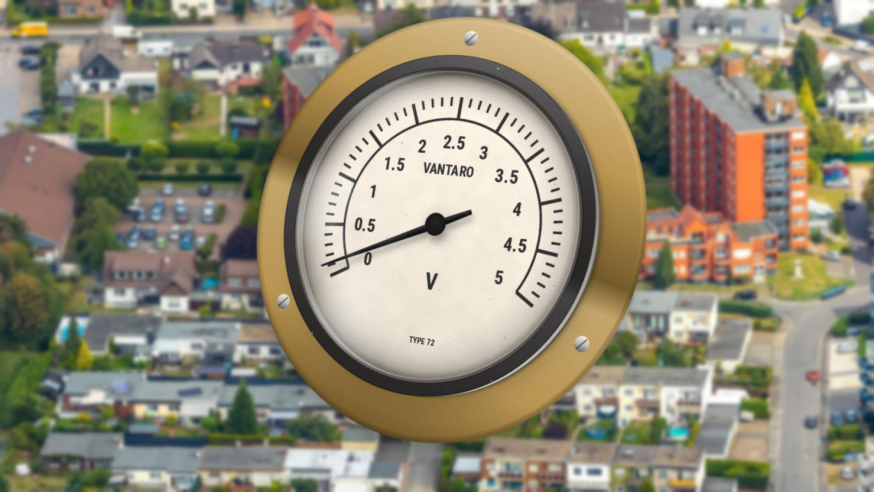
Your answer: 0.1 V
